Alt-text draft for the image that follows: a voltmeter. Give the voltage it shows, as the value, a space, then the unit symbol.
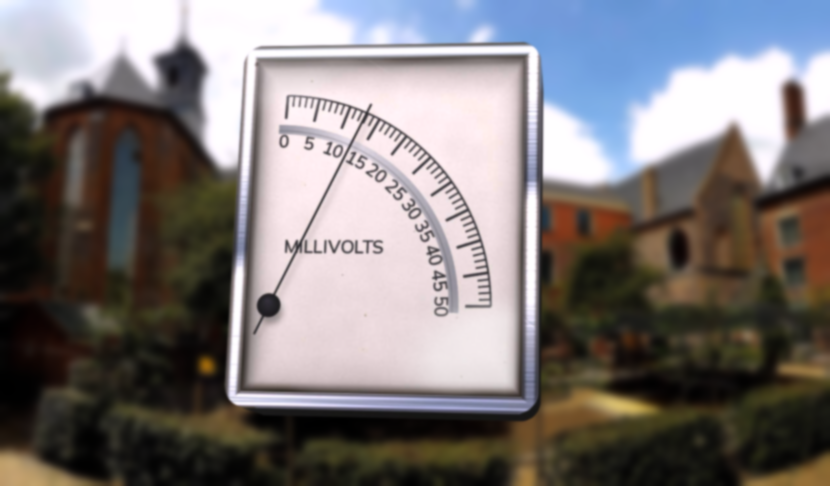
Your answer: 13 mV
